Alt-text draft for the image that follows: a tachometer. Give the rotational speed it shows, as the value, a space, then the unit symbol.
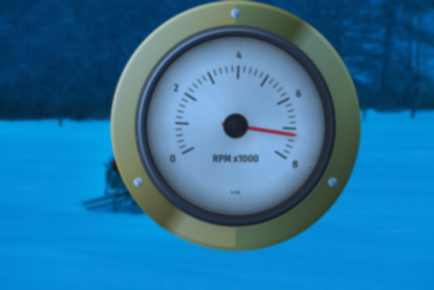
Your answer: 7200 rpm
